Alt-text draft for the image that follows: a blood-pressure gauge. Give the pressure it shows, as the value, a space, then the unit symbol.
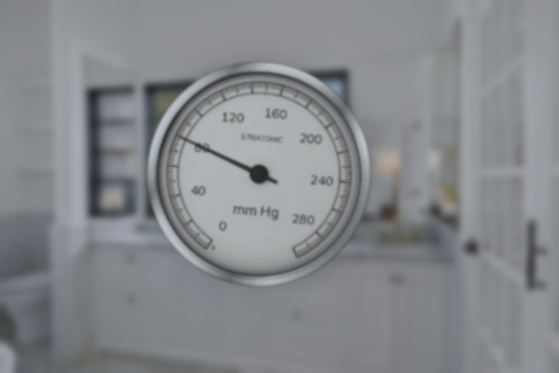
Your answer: 80 mmHg
